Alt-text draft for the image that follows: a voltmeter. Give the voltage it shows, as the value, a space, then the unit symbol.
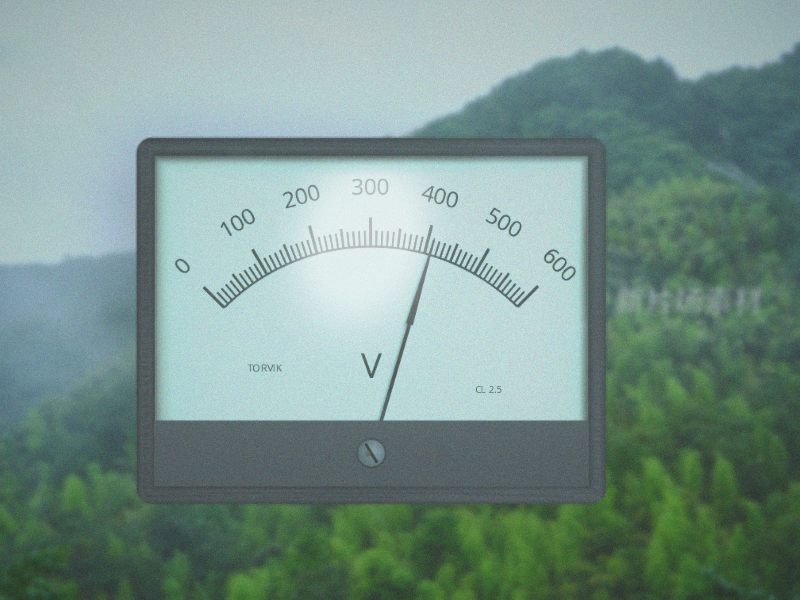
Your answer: 410 V
